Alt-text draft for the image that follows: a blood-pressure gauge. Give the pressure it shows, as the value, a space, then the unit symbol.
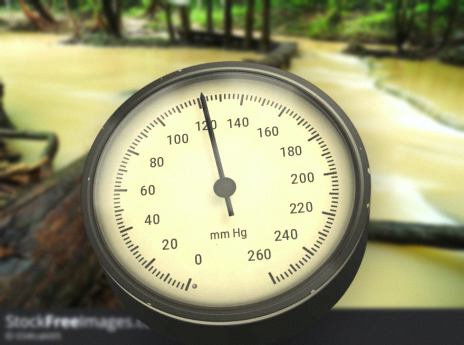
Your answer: 122 mmHg
